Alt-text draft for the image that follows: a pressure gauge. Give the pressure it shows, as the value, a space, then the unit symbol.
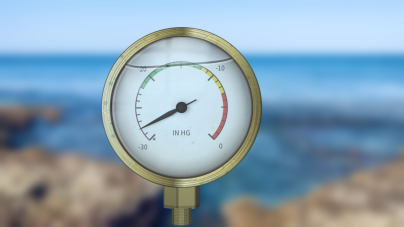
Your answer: -28 inHg
